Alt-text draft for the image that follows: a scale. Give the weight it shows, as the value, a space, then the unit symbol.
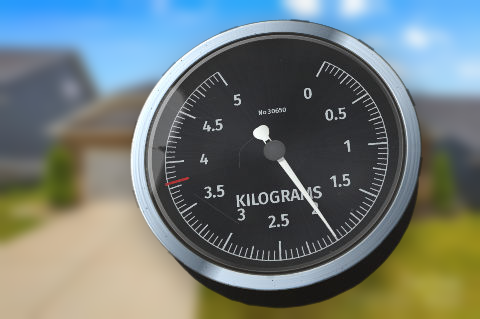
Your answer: 2 kg
